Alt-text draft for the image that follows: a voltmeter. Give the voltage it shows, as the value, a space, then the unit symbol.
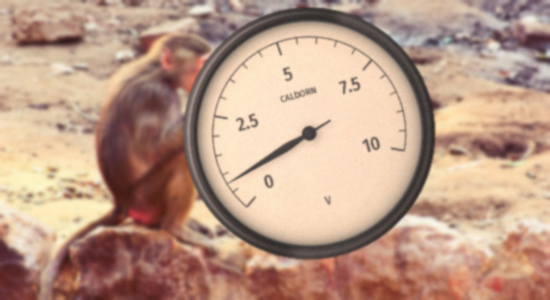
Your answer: 0.75 V
